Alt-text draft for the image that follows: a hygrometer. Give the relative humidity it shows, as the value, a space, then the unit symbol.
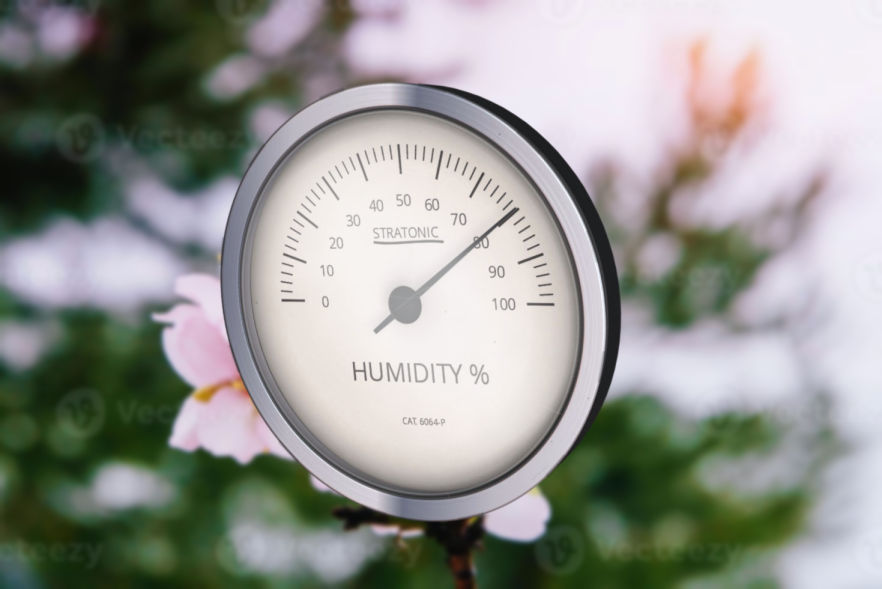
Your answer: 80 %
